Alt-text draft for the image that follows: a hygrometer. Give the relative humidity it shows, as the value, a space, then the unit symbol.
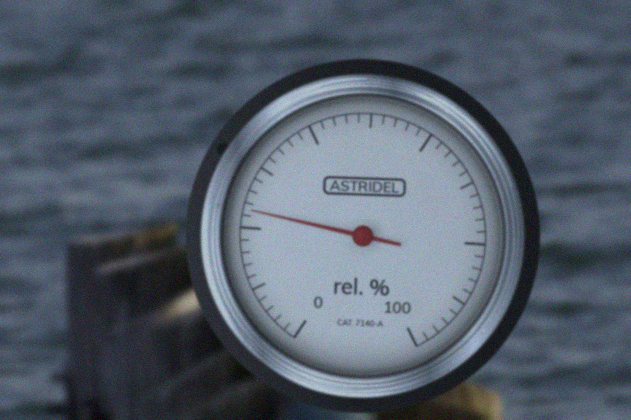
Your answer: 23 %
